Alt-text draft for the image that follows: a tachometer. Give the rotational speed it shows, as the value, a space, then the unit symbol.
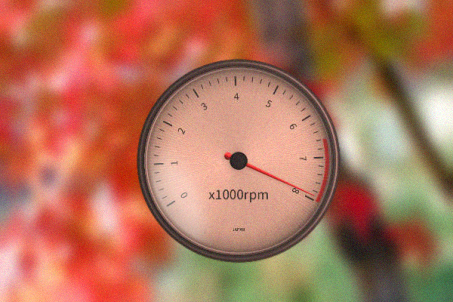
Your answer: 7900 rpm
